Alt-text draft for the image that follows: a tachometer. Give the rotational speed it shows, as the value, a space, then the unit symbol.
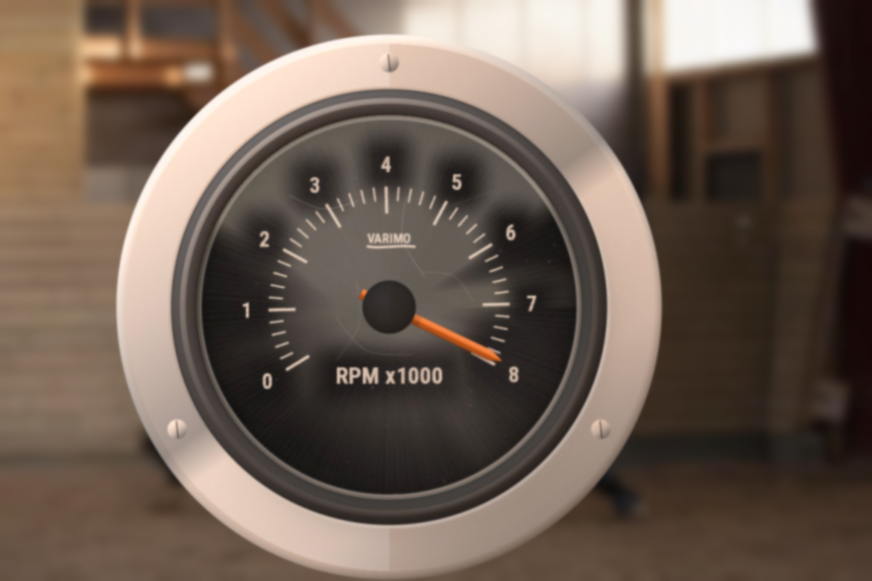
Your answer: 7900 rpm
